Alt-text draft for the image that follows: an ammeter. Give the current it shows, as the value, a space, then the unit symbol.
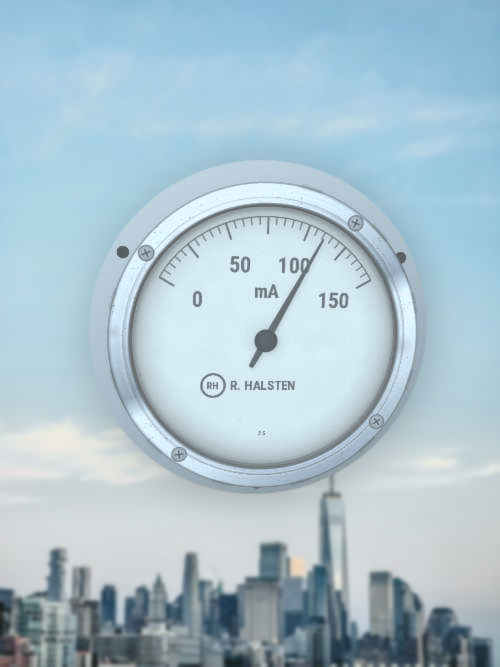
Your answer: 110 mA
